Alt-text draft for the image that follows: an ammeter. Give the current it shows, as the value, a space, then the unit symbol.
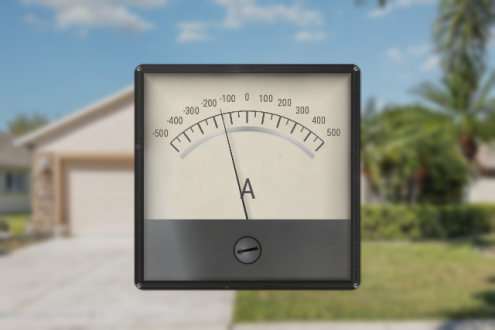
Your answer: -150 A
